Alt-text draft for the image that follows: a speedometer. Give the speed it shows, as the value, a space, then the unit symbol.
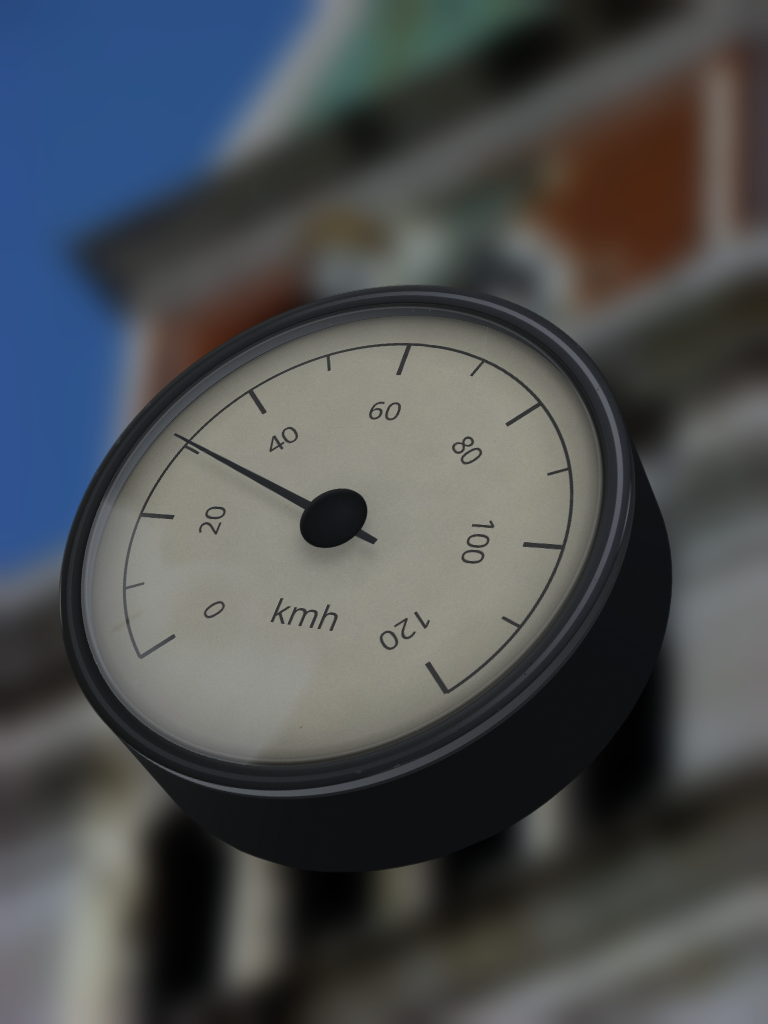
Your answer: 30 km/h
